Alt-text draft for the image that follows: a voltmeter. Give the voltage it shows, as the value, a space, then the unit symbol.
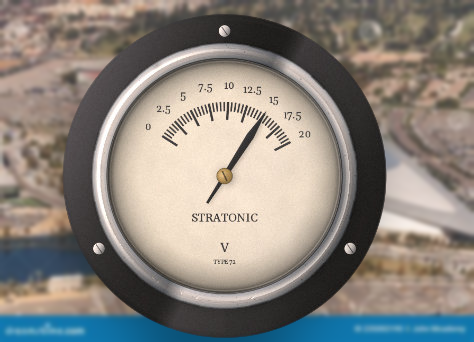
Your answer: 15 V
